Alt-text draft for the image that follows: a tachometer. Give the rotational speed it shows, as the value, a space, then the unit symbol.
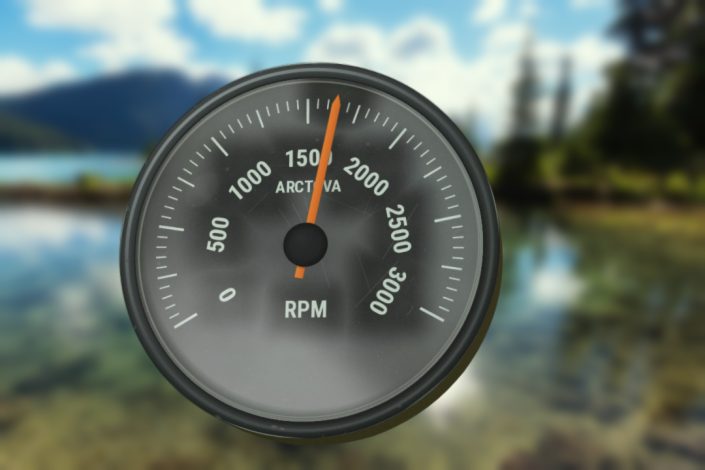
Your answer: 1650 rpm
